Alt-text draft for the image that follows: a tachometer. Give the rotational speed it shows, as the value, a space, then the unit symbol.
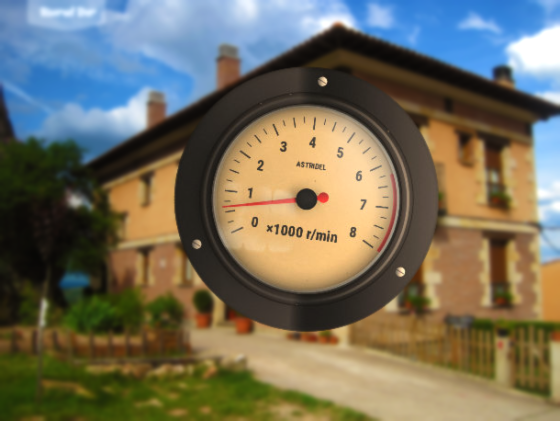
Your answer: 625 rpm
